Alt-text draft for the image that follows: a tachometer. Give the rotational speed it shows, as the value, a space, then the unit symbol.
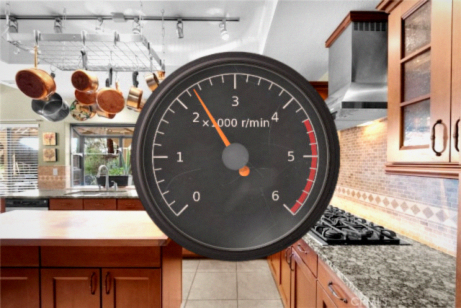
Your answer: 2300 rpm
